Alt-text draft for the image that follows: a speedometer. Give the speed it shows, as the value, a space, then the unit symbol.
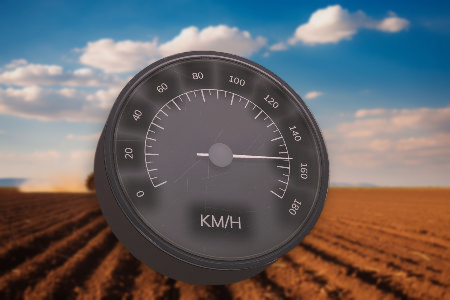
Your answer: 155 km/h
